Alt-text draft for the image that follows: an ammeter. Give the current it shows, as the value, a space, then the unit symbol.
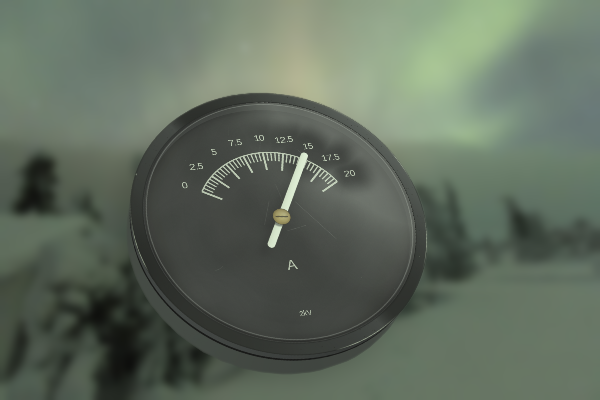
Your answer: 15 A
